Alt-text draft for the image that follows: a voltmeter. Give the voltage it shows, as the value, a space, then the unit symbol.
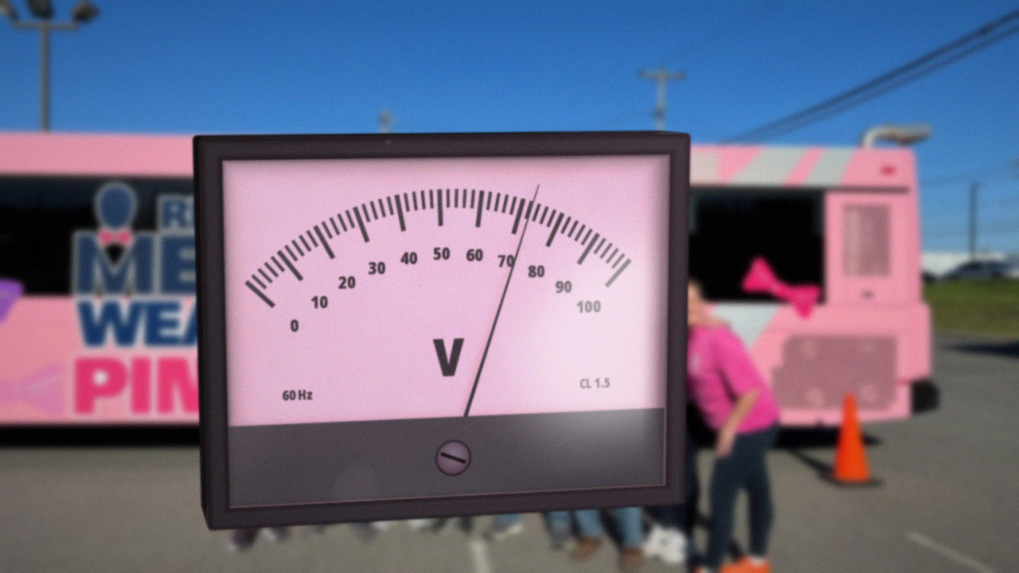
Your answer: 72 V
